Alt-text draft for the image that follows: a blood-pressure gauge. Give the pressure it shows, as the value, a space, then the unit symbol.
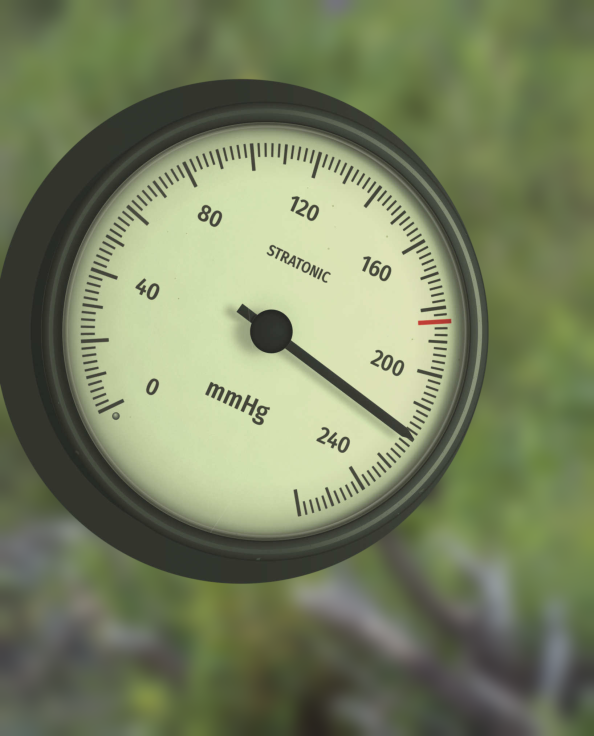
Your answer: 220 mmHg
